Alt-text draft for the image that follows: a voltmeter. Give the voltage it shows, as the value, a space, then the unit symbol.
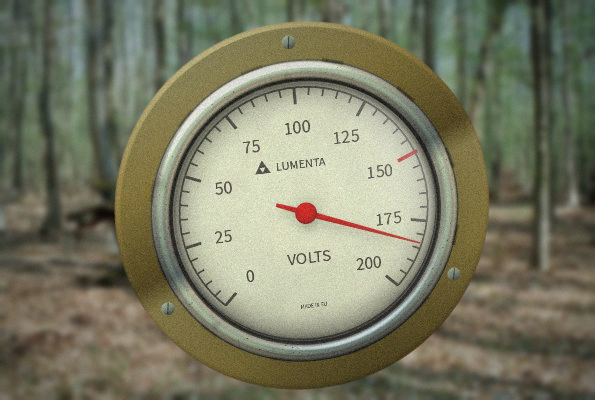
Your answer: 182.5 V
